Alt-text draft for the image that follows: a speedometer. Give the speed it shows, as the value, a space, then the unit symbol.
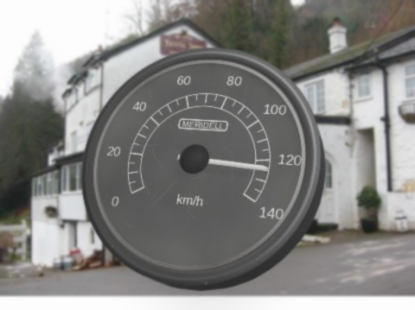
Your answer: 125 km/h
